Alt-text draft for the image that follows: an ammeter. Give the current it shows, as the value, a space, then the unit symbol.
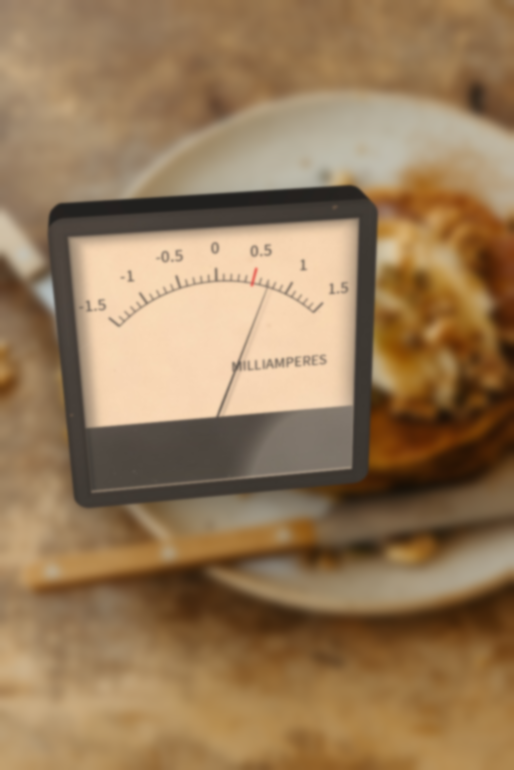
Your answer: 0.7 mA
